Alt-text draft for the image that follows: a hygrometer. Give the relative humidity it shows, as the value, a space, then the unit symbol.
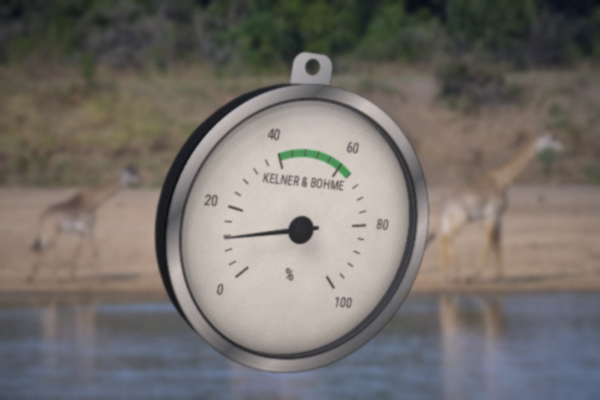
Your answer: 12 %
